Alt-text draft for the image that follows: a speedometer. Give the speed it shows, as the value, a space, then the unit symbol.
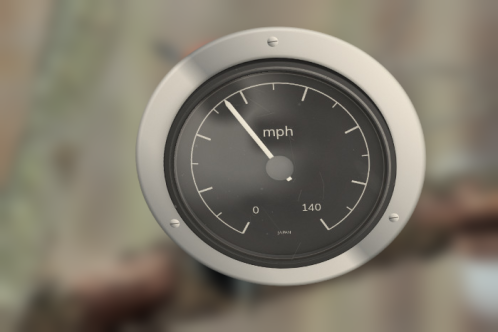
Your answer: 55 mph
